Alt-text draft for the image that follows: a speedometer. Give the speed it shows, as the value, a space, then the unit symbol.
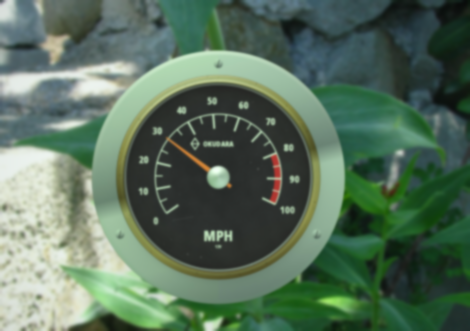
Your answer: 30 mph
